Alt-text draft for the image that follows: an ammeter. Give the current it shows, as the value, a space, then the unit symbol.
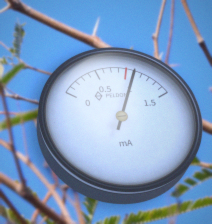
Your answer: 1 mA
